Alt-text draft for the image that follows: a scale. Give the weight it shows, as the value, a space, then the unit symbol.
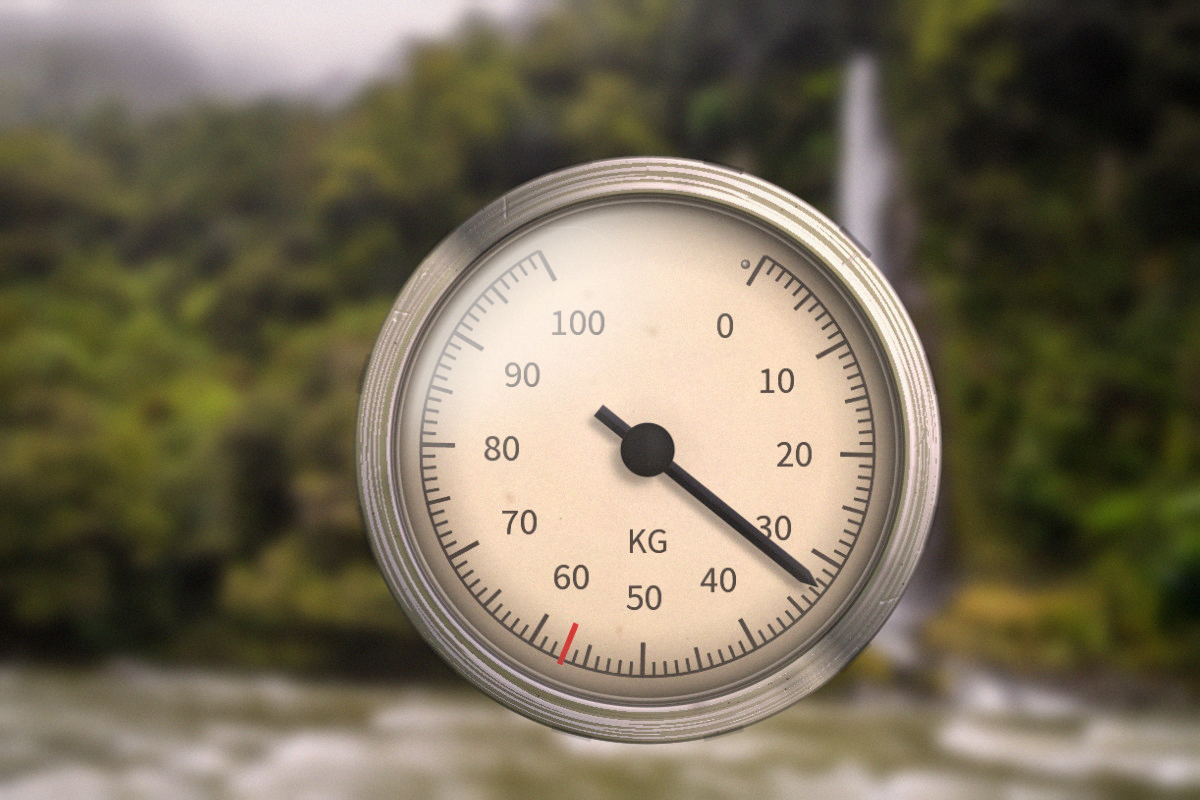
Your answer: 32.5 kg
